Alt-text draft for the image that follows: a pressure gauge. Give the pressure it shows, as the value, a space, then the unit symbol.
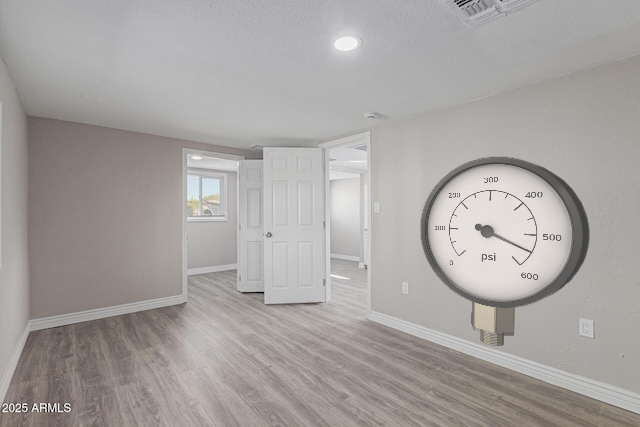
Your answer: 550 psi
